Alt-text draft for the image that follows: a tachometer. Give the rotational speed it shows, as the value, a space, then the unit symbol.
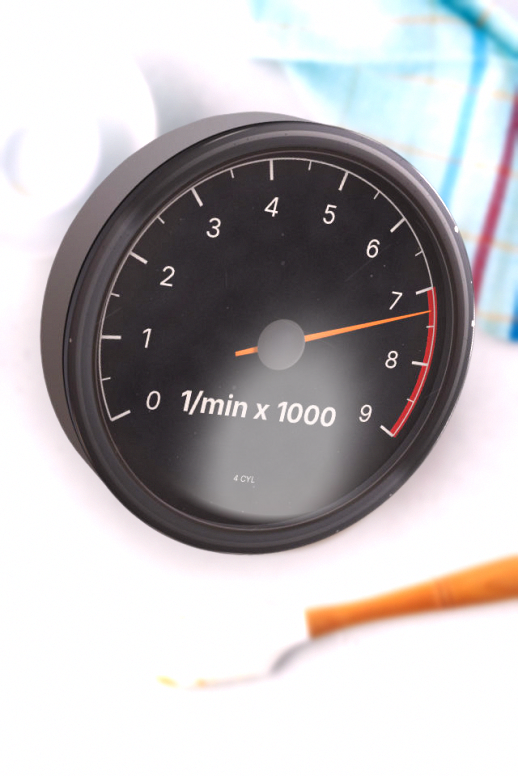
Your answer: 7250 rpm
